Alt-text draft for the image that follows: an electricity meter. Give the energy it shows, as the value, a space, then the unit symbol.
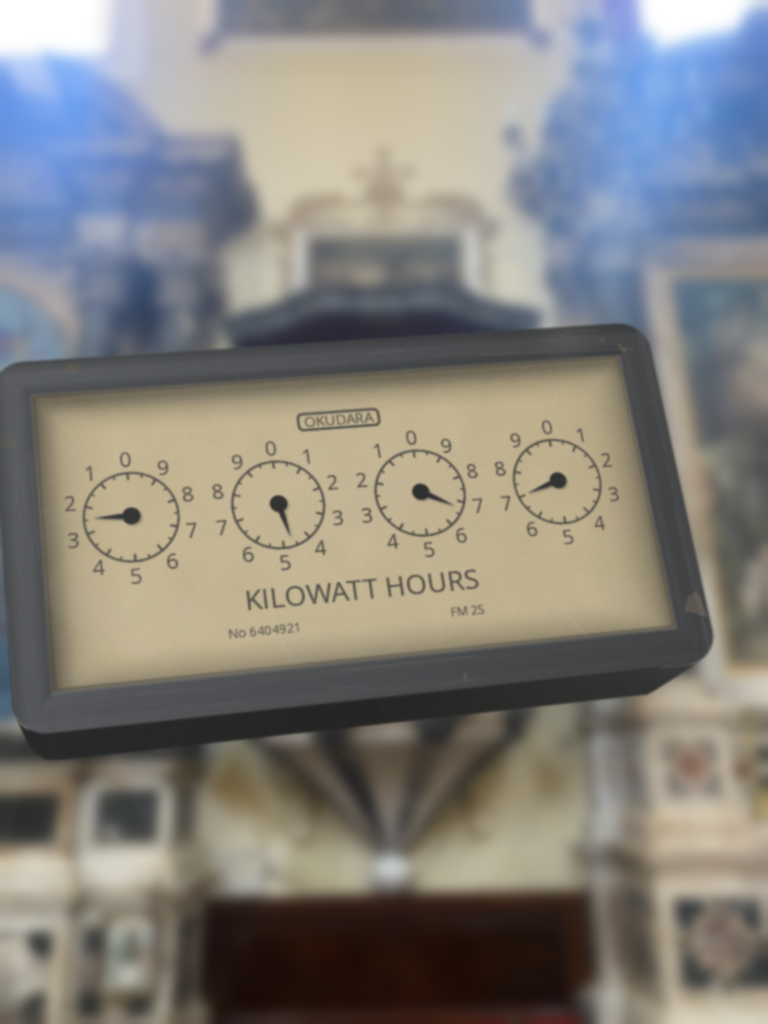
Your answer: 2467 kWh
